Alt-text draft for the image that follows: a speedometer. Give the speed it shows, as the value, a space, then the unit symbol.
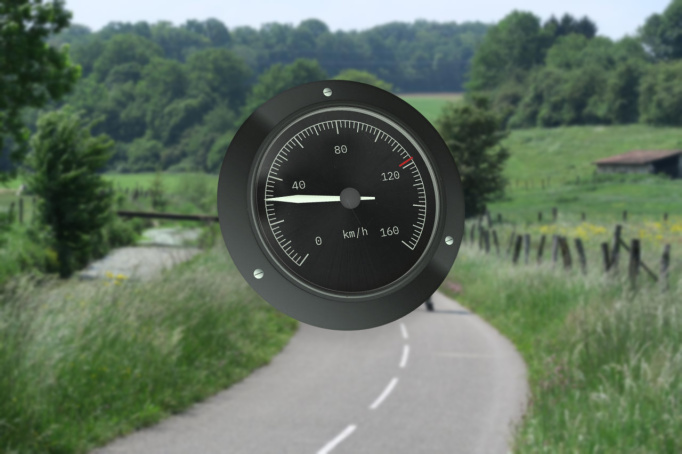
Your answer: 30 km/h
